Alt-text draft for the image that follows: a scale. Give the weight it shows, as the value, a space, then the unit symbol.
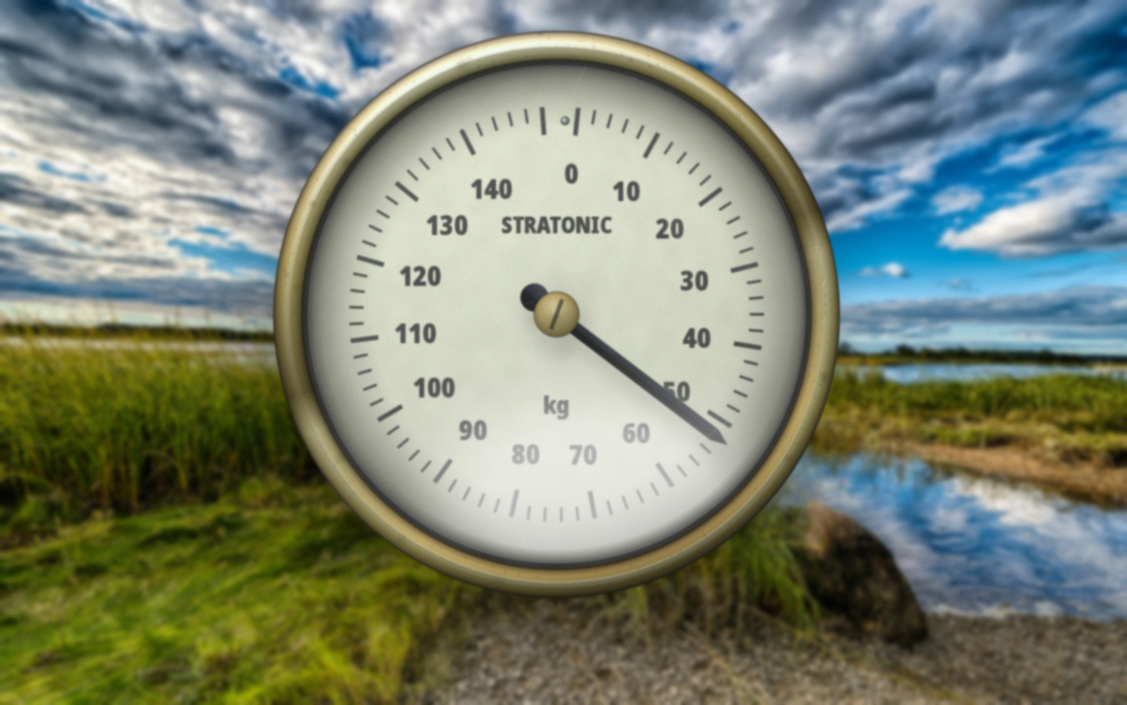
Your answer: 52 kg
